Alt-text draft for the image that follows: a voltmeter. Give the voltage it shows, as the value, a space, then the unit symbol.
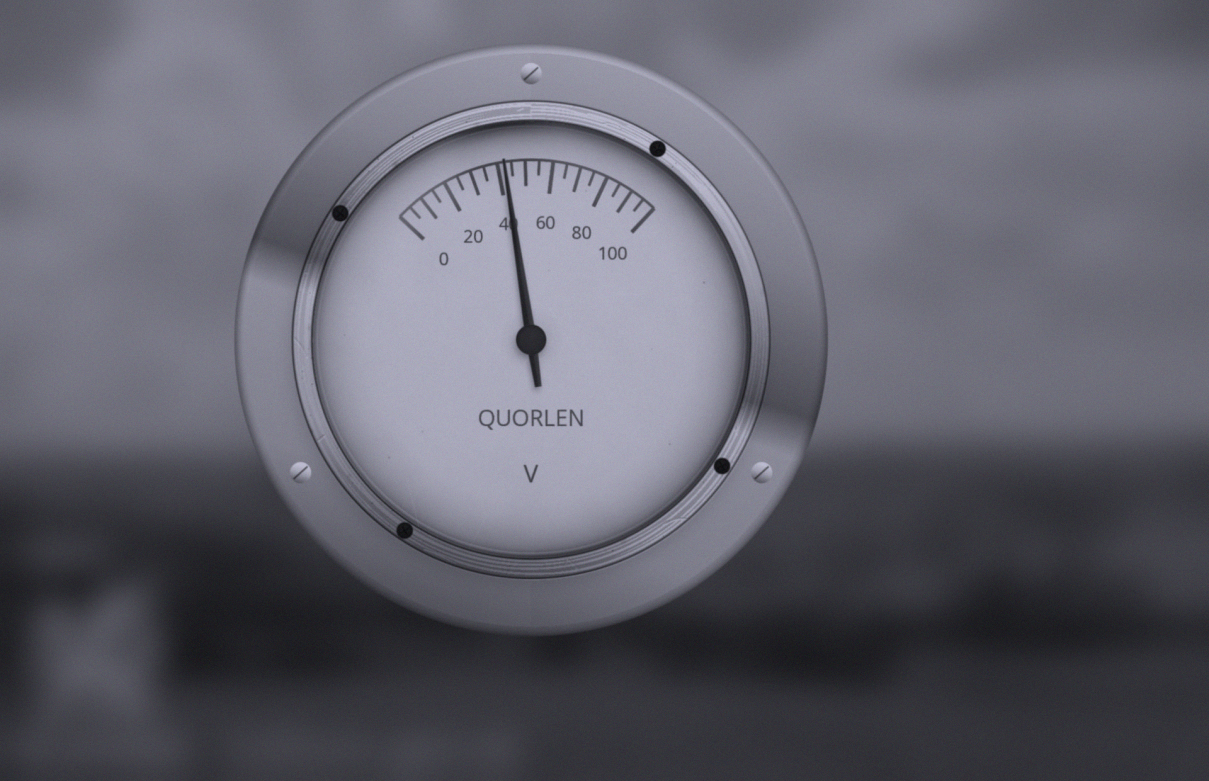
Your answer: 42.5 V
